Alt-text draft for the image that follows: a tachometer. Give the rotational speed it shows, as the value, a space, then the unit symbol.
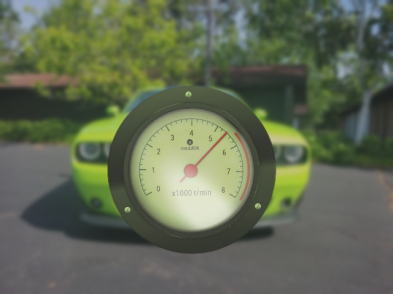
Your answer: 5400 rpm
